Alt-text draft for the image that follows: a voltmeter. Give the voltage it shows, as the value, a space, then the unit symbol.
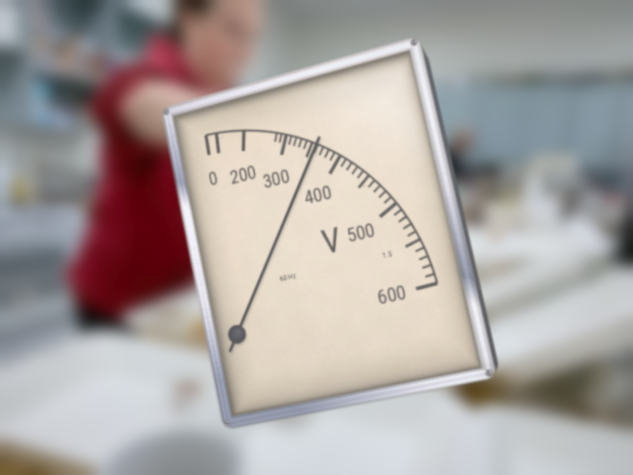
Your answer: 360 V
